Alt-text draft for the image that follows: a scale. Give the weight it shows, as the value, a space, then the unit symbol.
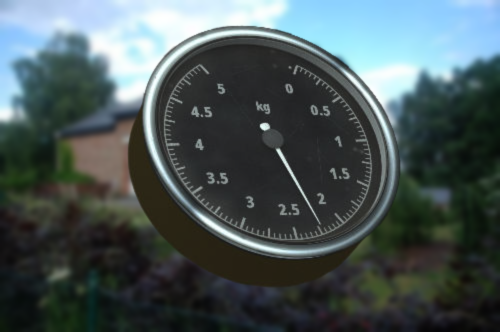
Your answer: 2.25 kg
